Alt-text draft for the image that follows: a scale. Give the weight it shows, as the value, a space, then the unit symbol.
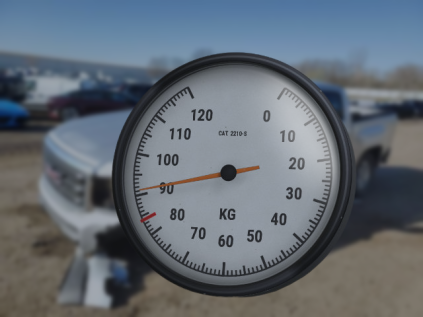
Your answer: 91 kg
